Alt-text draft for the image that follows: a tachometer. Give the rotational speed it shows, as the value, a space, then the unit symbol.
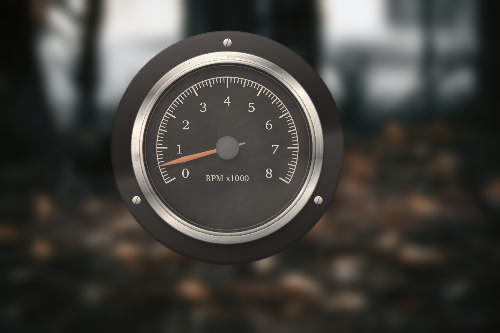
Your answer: 500 rpm
